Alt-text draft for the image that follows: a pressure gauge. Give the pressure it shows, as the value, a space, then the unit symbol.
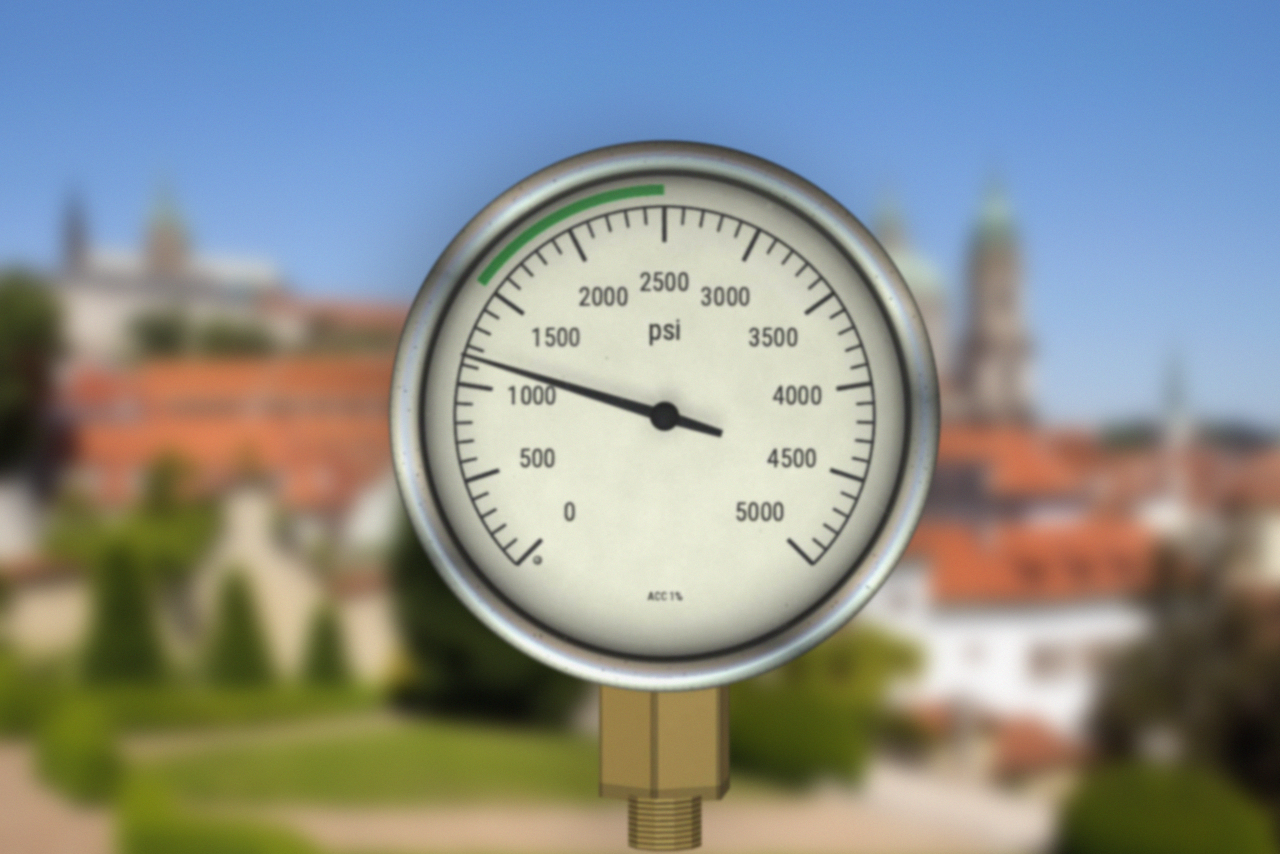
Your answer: 1150 psi
